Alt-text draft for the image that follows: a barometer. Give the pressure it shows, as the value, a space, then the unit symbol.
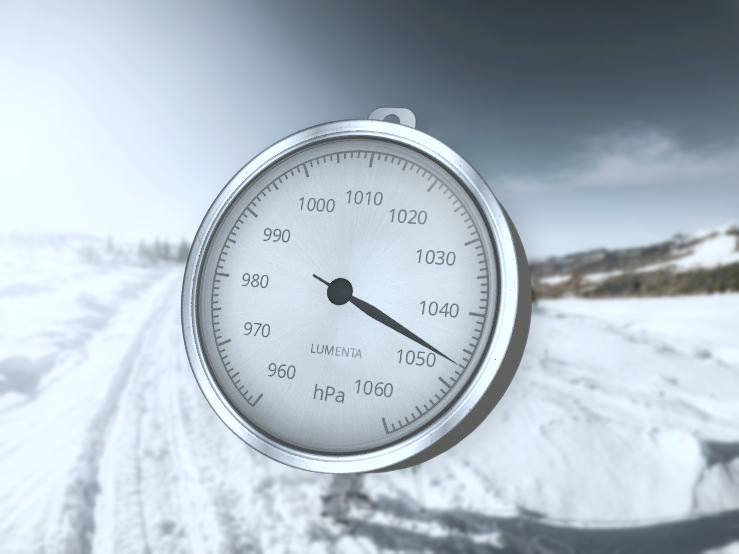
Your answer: 1047 hPa
